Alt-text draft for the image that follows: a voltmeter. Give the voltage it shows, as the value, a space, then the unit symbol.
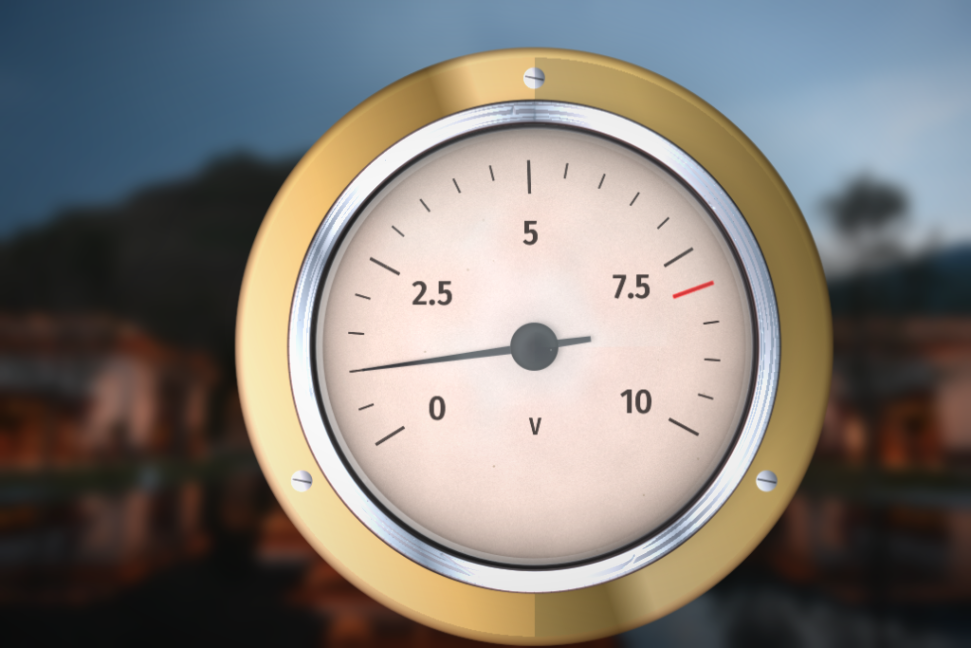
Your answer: 1 V
